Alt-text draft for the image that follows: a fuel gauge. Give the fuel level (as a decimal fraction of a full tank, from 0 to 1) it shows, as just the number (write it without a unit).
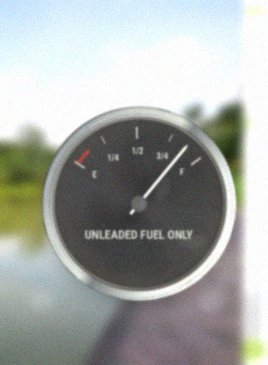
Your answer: 0.875
